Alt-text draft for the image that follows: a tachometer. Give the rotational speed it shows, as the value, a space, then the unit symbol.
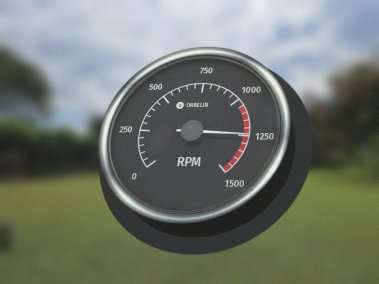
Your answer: 1250 rpm
